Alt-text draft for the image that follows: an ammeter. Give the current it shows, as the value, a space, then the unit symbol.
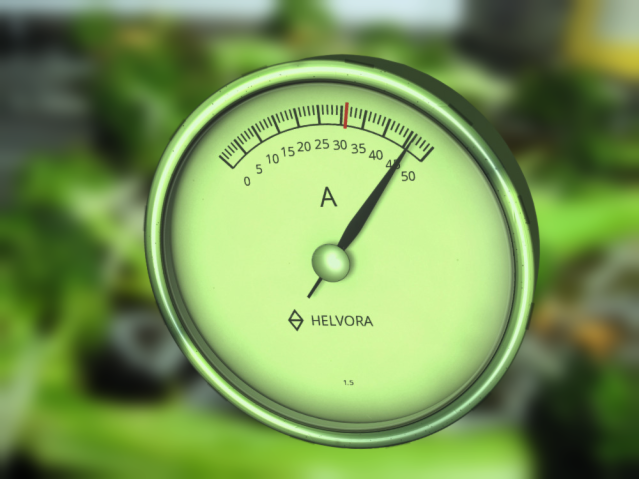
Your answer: 46 A
